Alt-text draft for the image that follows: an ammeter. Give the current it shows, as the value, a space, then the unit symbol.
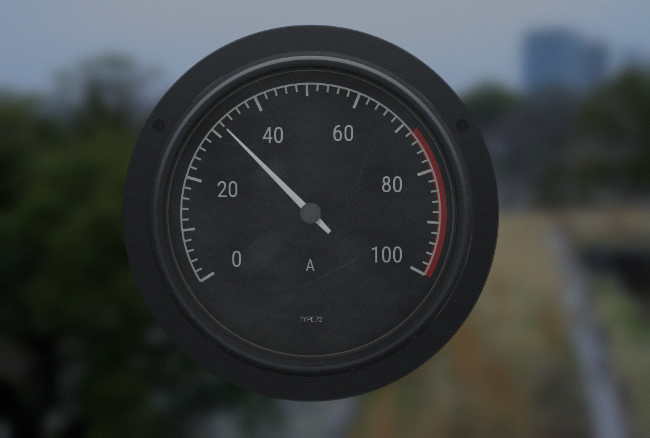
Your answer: 32 A
